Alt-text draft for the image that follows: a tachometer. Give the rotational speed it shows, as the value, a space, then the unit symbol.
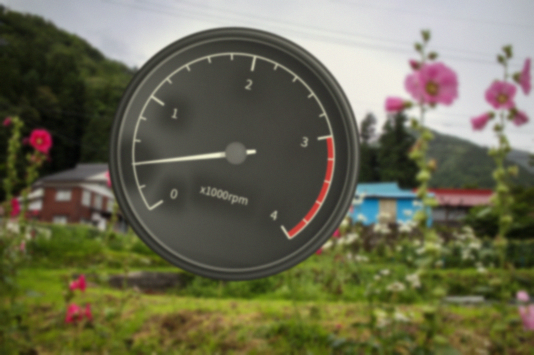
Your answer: 400 rpm
